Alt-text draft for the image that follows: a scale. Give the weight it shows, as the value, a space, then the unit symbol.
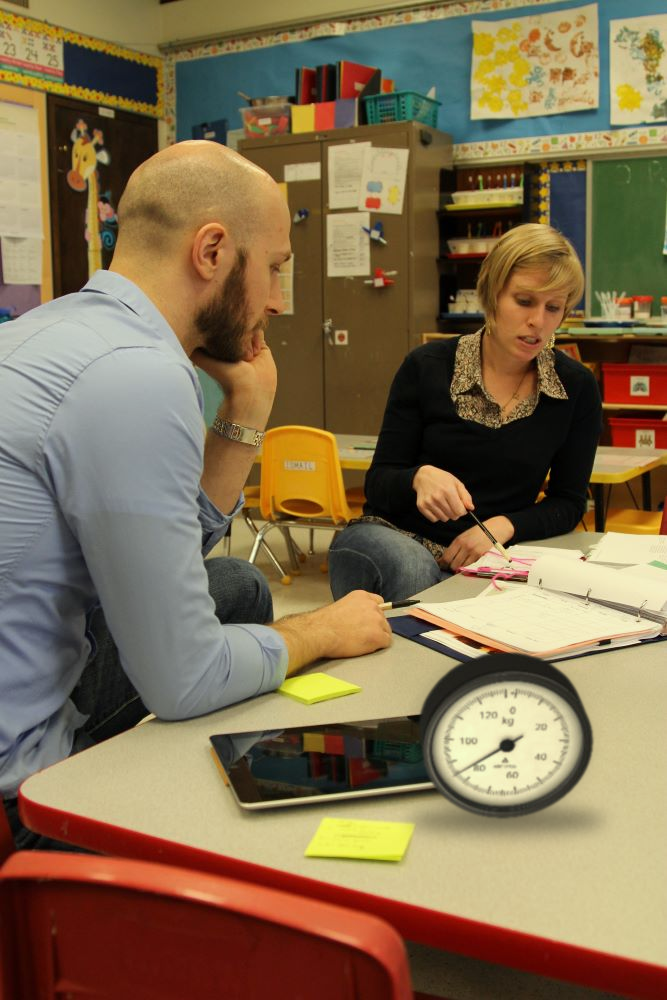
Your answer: 85 kg
